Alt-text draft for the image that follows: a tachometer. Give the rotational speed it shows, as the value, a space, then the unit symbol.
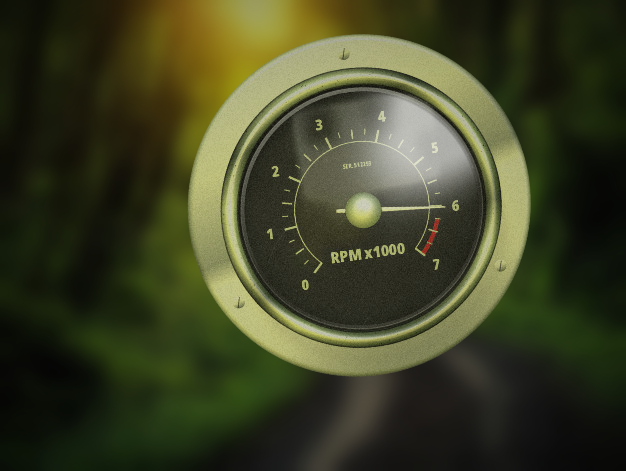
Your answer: 6000 rpm
